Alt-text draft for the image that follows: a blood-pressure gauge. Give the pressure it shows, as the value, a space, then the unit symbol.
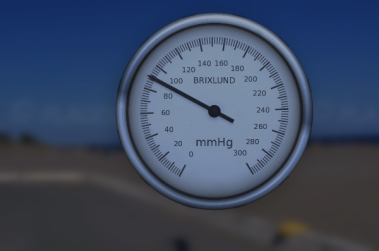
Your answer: 90 mmHg
